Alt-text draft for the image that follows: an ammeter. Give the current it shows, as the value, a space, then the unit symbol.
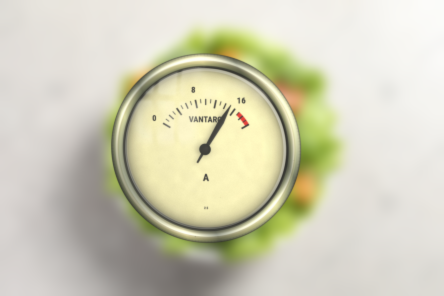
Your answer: 15 A
